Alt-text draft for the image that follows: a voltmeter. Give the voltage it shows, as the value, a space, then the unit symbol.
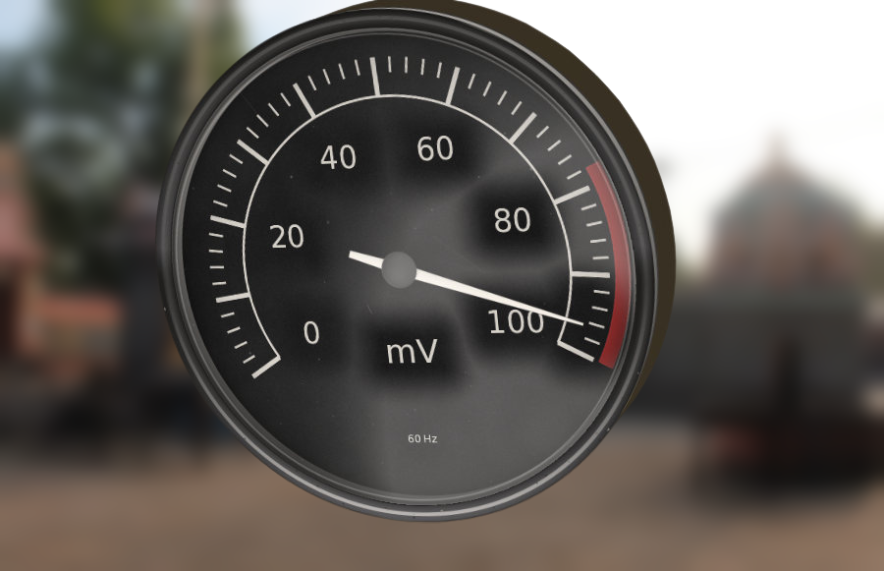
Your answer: 96 mV
